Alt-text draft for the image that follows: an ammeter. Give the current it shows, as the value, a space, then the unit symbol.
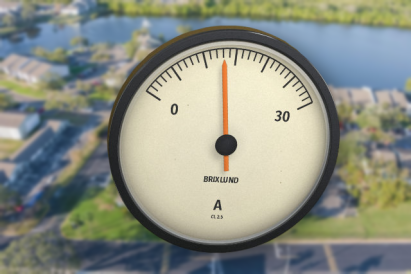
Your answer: 13 A
